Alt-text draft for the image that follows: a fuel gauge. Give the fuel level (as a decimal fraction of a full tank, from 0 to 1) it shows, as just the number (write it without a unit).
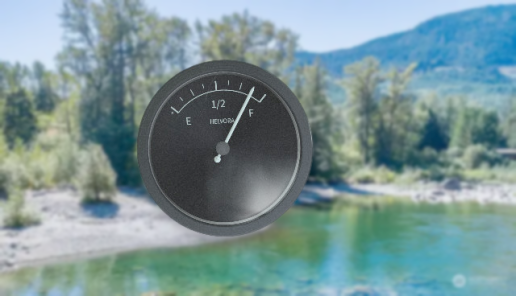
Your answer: 0.875
